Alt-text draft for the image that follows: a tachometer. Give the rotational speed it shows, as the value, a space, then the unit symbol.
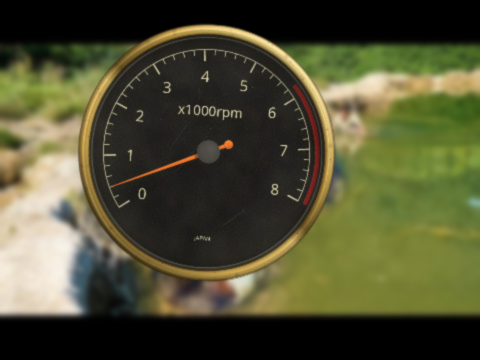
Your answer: 400 rpm
